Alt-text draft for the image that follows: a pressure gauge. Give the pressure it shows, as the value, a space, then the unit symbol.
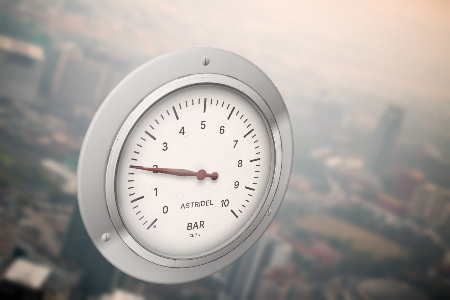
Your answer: 2 bar
